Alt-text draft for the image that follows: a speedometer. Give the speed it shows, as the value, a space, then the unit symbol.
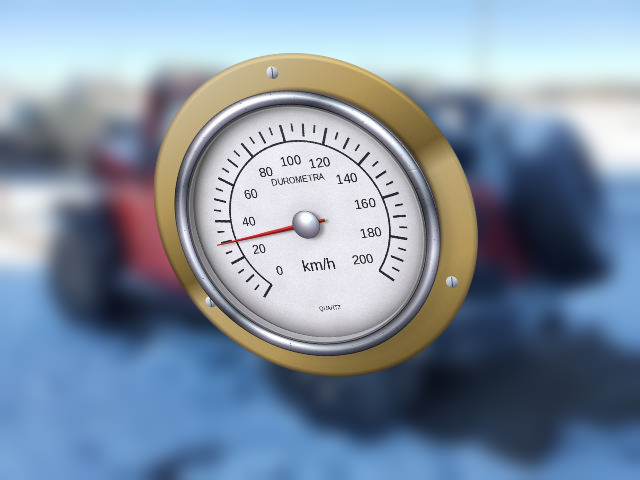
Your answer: 30 km/h
